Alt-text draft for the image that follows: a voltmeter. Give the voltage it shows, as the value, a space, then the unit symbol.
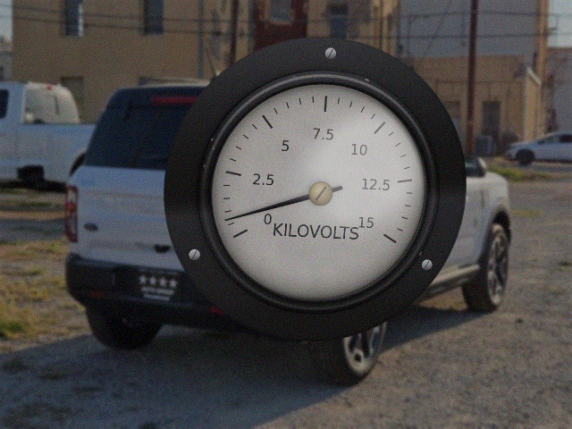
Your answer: 0.75 kV
